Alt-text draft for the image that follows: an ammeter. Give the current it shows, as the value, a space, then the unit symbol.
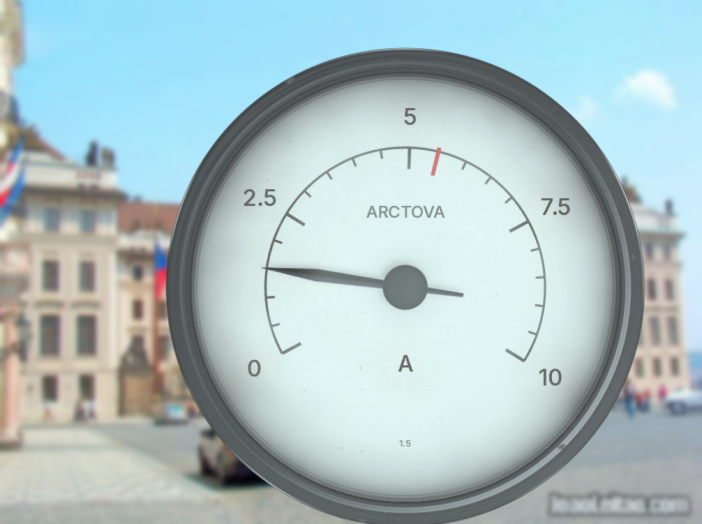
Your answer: 1.5 A
